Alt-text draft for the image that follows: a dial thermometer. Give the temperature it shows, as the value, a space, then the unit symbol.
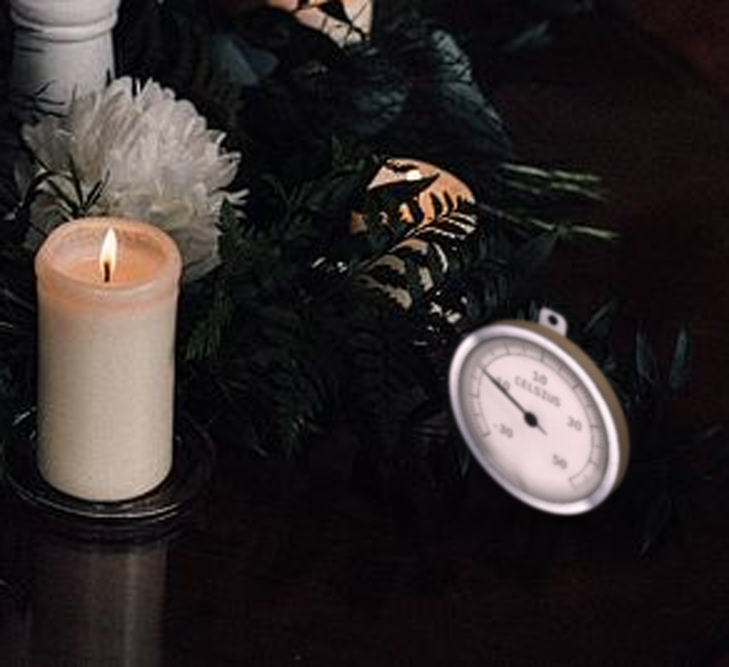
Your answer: -10 °C
